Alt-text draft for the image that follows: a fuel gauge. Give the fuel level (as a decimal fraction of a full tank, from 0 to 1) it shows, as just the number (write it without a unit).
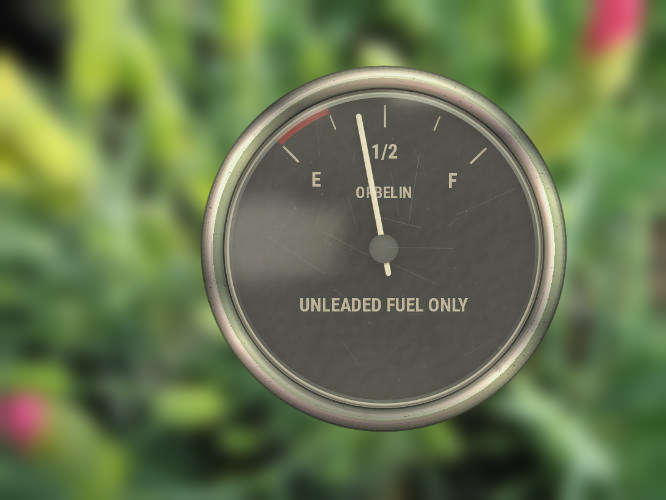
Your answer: 0.375
